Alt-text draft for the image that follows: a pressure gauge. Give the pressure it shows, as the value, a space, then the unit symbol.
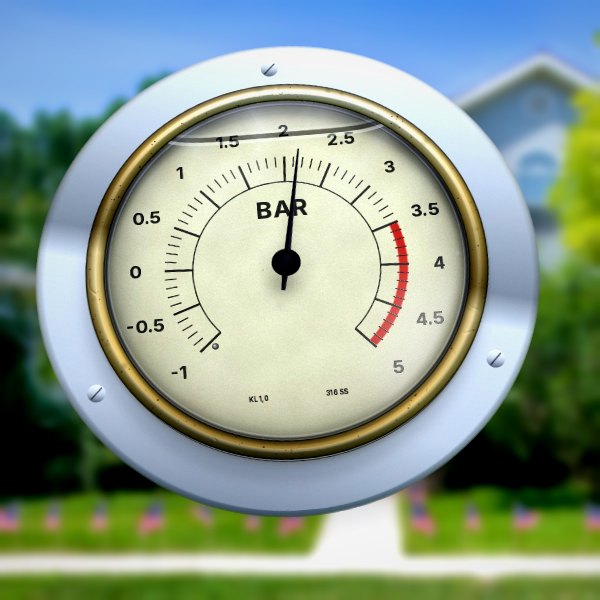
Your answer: 2.15 bar
